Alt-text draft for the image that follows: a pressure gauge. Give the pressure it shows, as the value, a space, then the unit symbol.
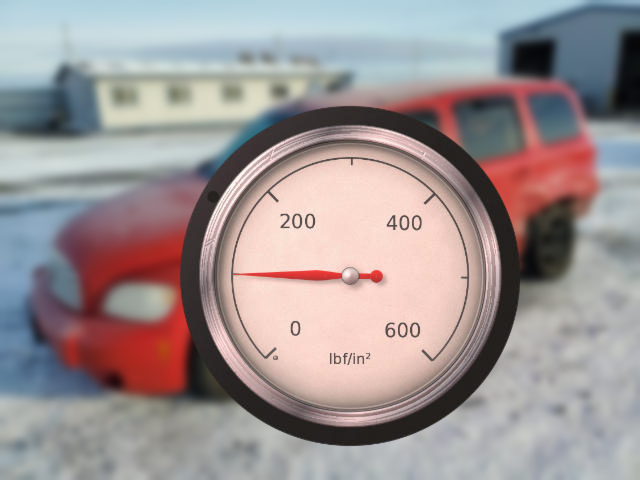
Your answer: 100 psi
